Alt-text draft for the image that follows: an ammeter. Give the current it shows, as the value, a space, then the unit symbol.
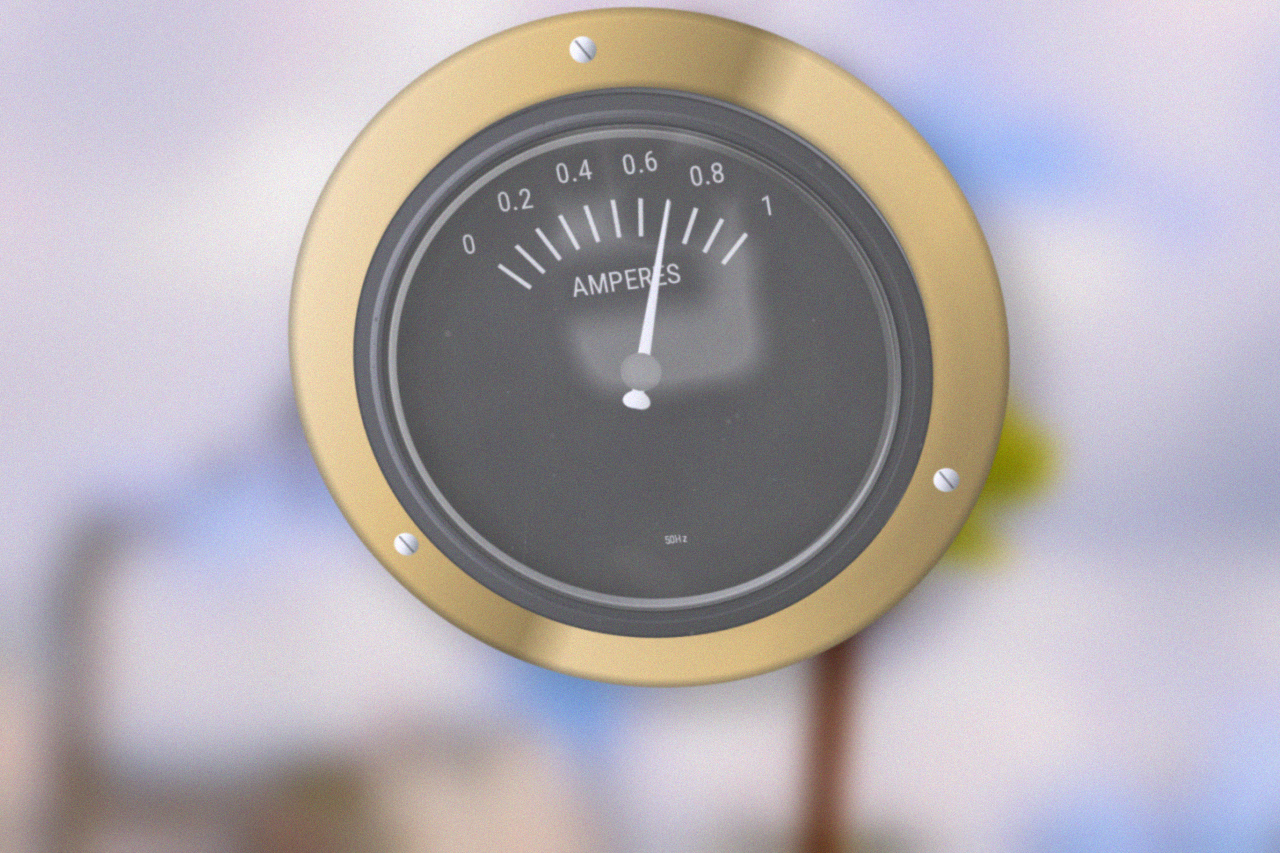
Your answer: 0.7 A
